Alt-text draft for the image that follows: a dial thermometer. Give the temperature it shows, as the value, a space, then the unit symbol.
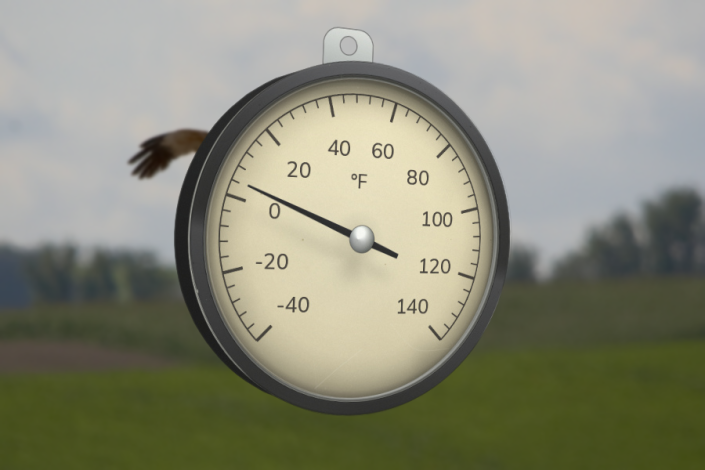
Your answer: 4 °F
